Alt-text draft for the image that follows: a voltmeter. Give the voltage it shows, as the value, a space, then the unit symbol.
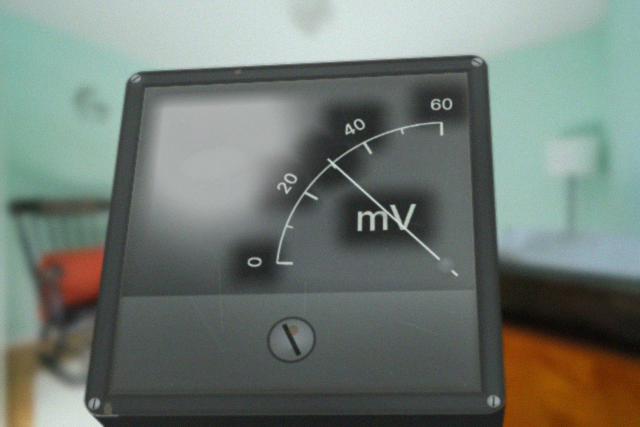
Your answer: 30 mV
